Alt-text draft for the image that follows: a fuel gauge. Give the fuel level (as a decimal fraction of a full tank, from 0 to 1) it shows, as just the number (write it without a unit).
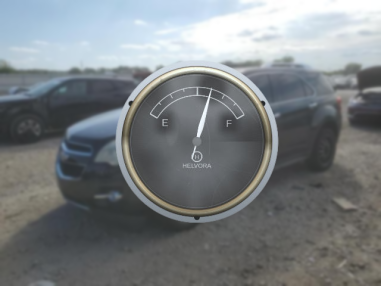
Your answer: 0.625
